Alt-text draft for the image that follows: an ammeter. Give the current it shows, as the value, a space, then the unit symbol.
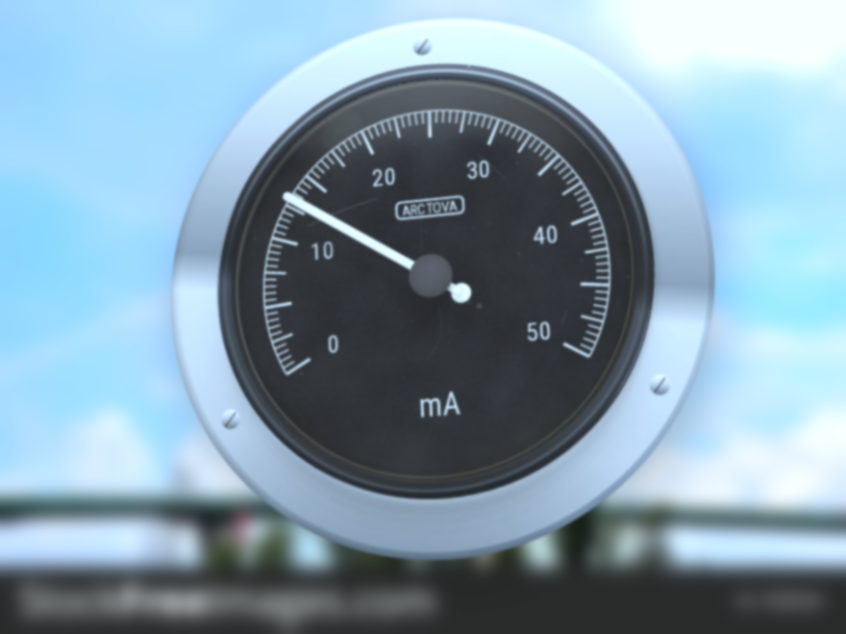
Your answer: 13 mA
